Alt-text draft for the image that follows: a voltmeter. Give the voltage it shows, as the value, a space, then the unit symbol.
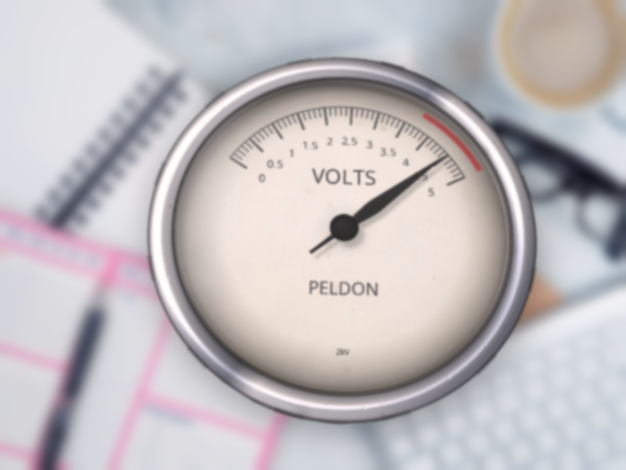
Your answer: 4.5 V
